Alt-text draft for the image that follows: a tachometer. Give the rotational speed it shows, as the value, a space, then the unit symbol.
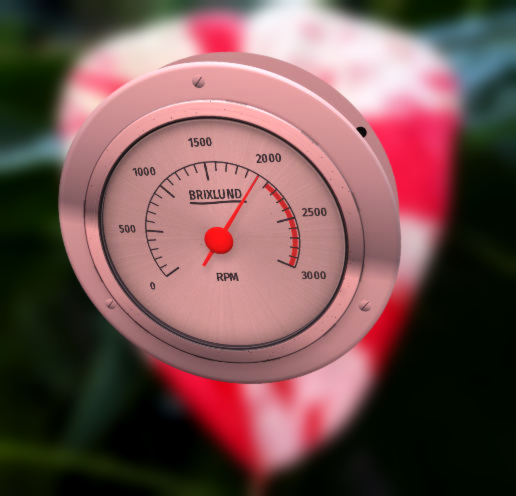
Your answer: 2000 rpm
